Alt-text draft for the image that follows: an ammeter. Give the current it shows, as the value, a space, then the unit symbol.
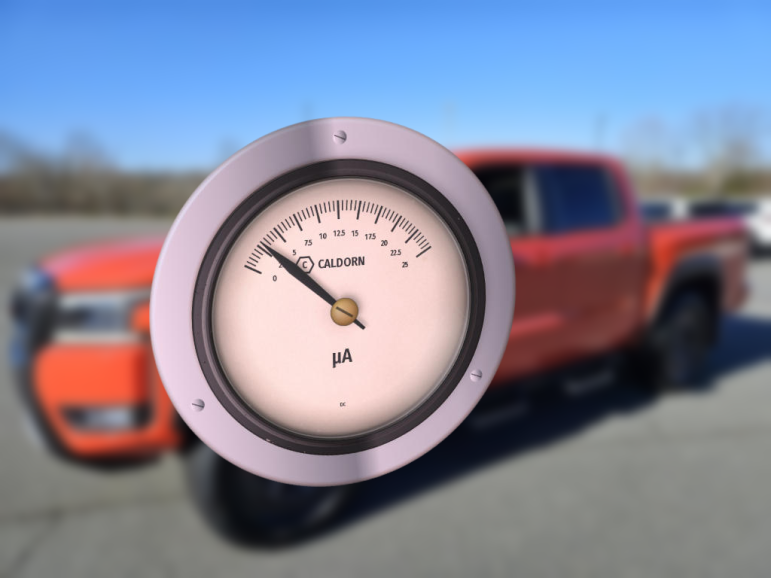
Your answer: 3 µA
